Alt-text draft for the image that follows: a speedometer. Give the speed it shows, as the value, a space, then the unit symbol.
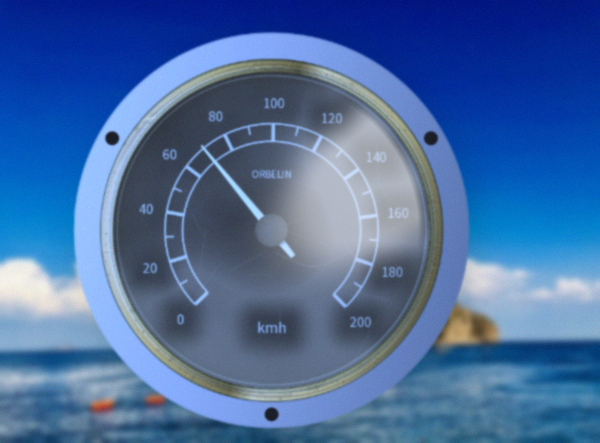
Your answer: 70 km/h
